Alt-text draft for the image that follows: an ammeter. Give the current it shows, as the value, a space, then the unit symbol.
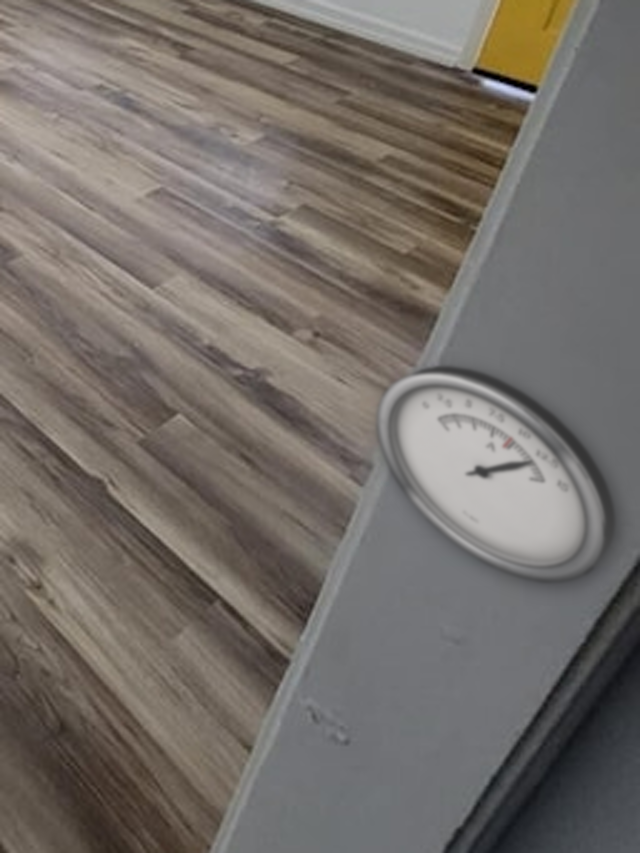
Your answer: 12.5 A
